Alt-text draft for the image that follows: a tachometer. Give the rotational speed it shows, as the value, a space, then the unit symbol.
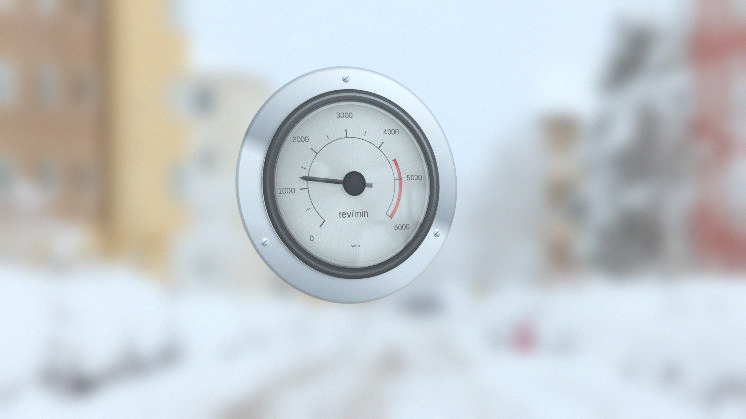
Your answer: 1250 rpm
